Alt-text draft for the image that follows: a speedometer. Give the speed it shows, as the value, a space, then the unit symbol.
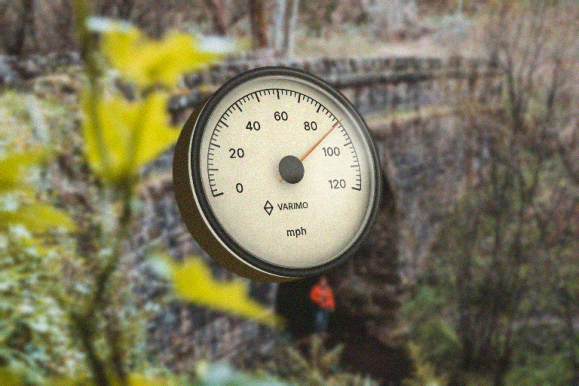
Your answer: 90 mph
